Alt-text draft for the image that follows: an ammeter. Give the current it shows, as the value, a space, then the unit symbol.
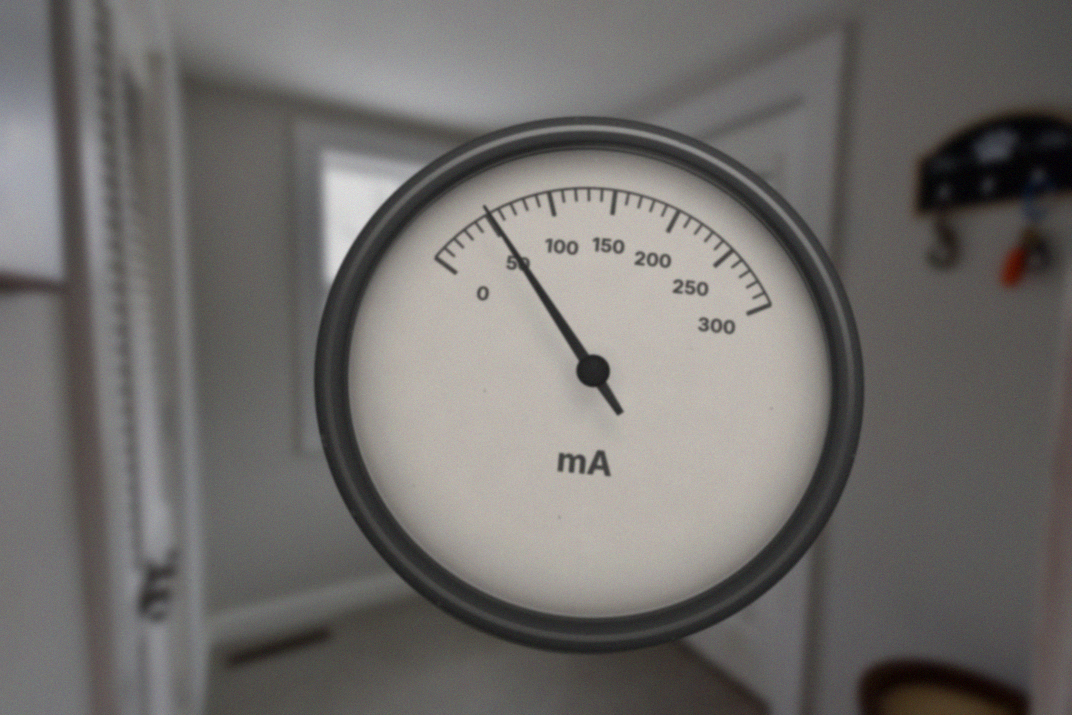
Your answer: 50 mA
